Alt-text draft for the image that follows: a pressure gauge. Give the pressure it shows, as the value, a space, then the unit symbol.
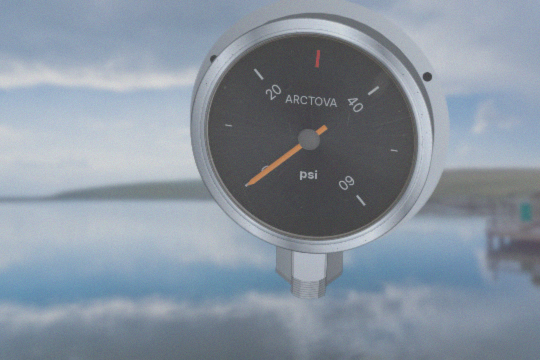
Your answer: 0 psi
